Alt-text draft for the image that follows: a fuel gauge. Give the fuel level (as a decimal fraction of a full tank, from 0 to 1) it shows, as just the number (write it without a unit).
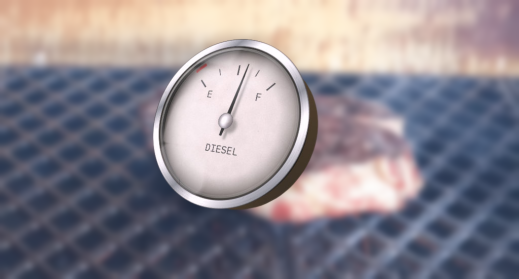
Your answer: 0.625
